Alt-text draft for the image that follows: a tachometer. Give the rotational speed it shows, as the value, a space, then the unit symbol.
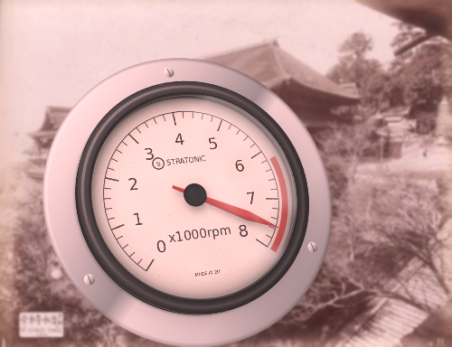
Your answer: 7600 rpm
